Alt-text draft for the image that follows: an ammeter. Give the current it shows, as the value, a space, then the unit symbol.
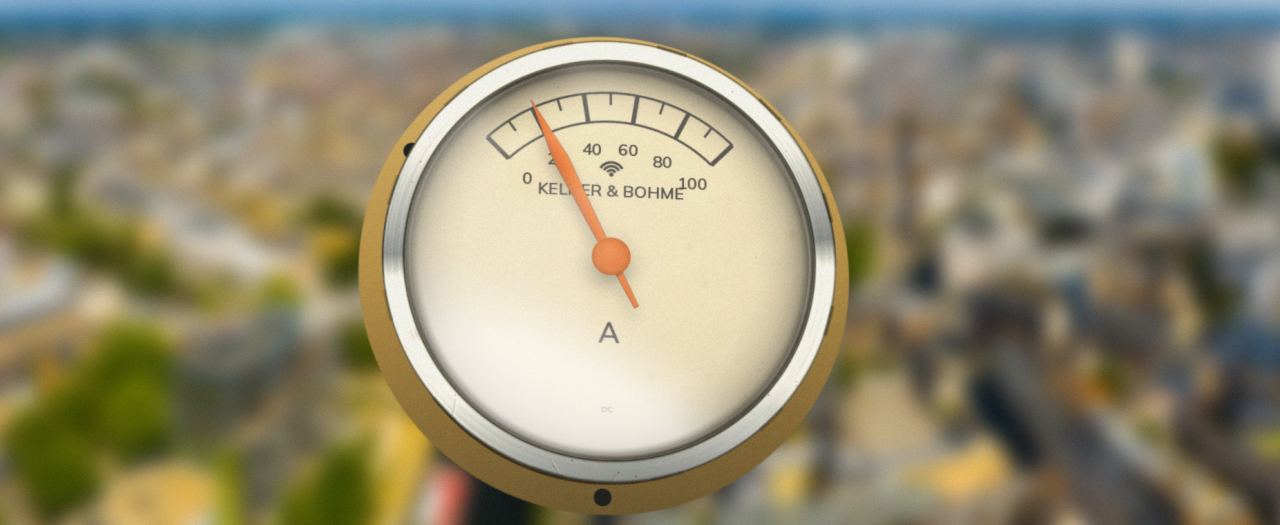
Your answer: 20 A
